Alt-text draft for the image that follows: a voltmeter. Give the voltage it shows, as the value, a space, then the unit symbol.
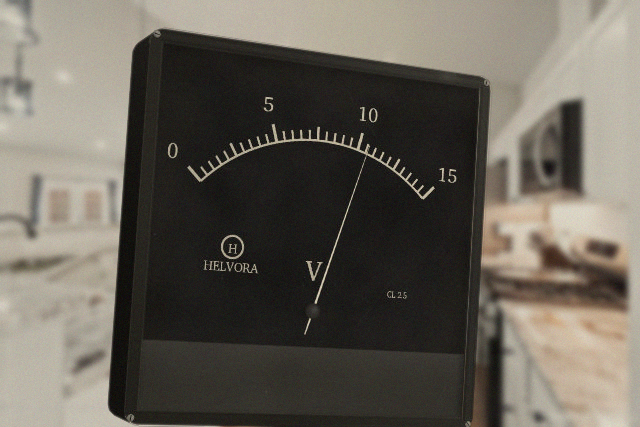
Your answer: 10.5 V
